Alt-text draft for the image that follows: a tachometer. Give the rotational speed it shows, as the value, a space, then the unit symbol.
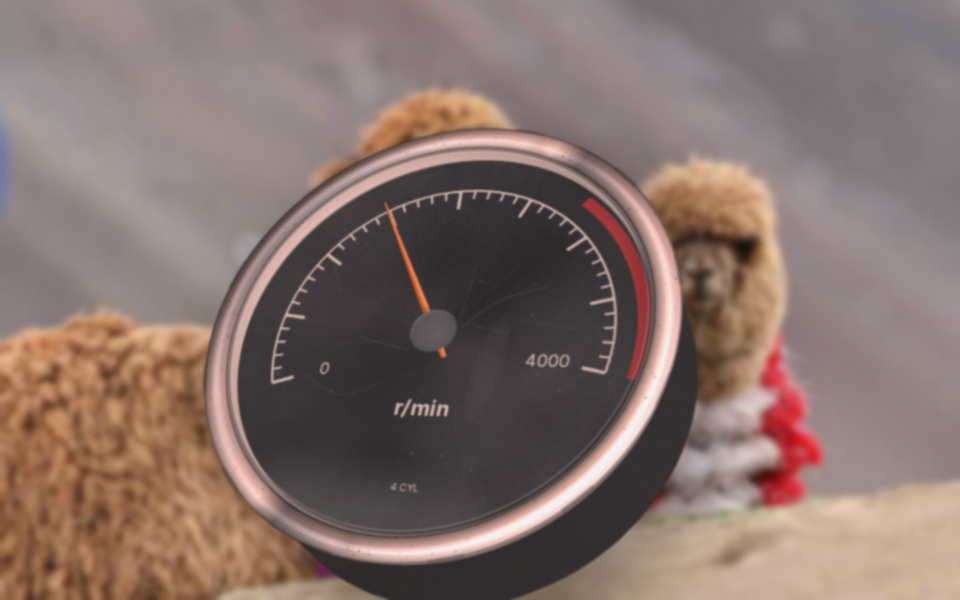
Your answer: 1500 rpm
